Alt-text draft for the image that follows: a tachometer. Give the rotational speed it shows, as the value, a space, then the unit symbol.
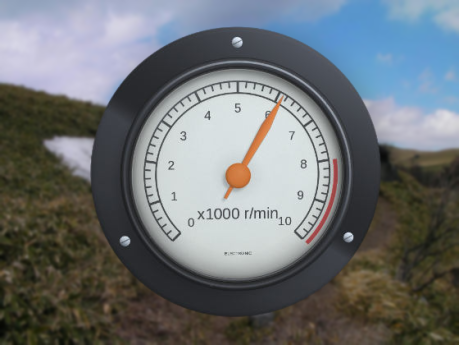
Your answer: 6100 rpm
